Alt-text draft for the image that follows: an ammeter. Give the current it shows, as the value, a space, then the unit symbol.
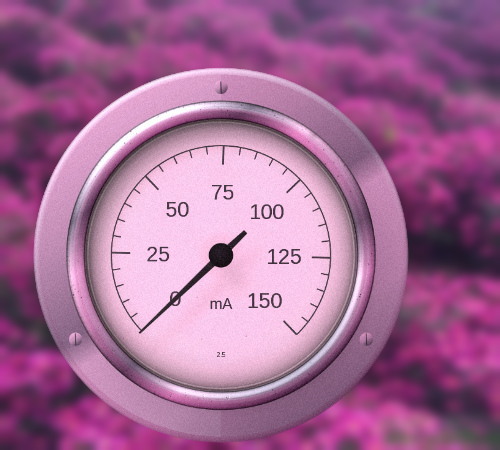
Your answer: 0 mA
